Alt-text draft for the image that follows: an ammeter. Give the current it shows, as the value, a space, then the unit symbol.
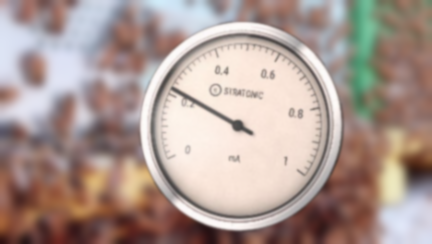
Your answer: 0.22 mA
